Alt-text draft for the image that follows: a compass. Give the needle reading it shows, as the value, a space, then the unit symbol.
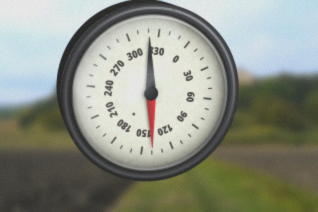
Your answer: 140 °
